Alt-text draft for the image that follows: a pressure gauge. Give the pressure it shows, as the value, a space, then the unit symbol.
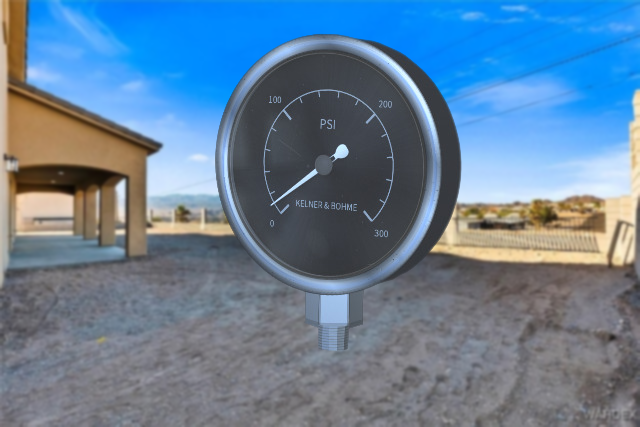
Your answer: 10 psi
